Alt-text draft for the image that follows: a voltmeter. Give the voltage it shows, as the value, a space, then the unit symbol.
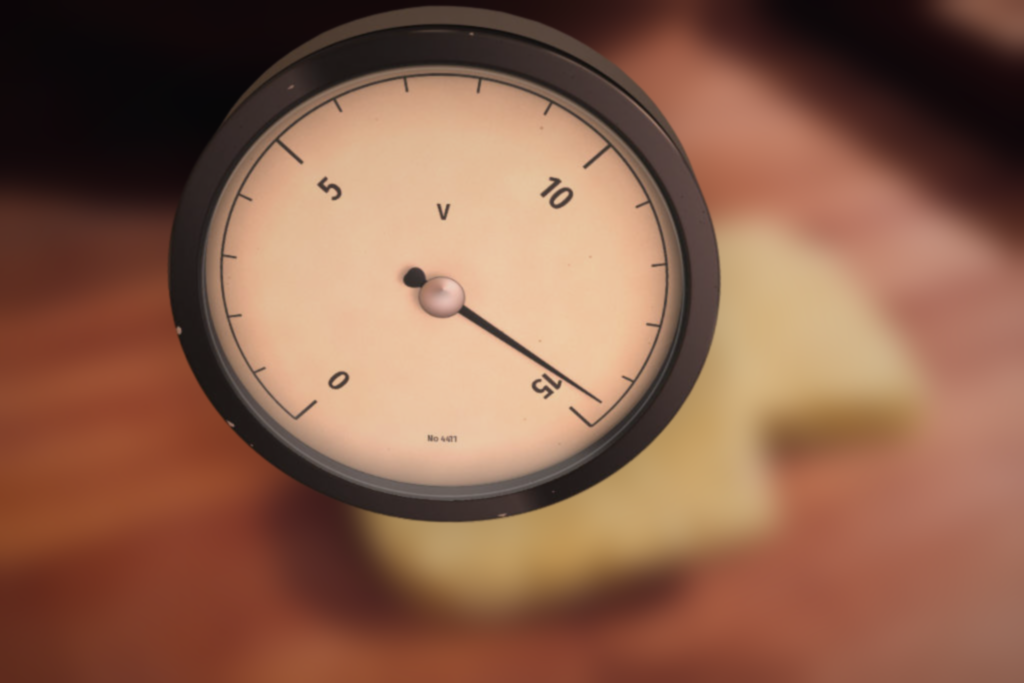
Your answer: 14.5 V
